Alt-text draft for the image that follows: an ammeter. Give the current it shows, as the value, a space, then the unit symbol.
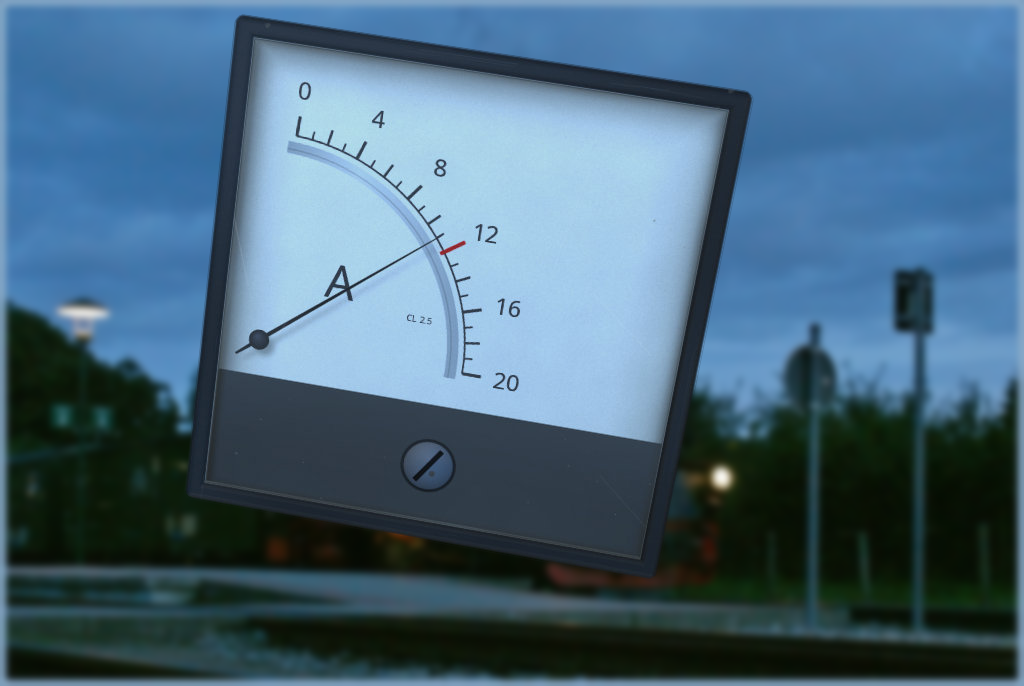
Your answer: 11 A
